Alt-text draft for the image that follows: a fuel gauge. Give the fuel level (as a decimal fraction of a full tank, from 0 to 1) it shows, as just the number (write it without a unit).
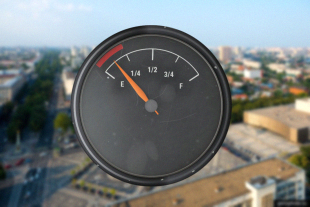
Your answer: 0.125
